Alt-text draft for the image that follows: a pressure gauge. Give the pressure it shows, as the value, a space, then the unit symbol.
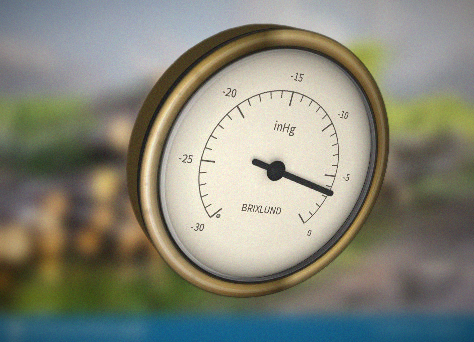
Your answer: -3.5 inHg
